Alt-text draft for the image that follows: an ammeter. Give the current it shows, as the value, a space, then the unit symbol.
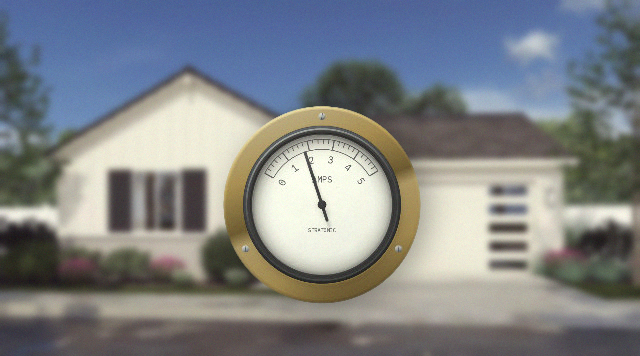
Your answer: 1.8 A
